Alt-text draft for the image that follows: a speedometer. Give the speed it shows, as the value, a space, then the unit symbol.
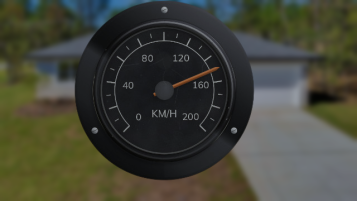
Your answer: 150 km/h
